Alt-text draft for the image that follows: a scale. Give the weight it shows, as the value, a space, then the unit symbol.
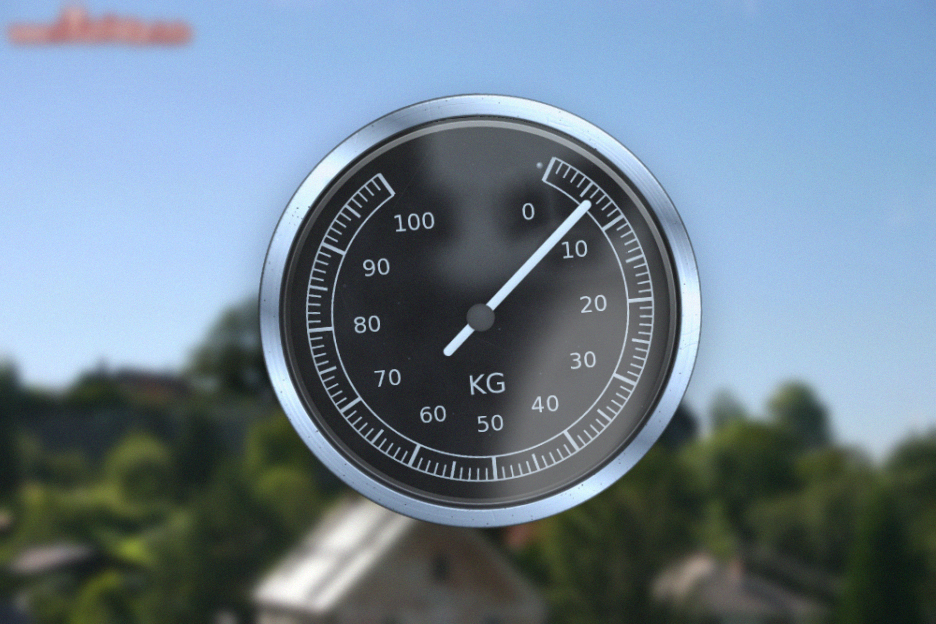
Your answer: 6 kg
